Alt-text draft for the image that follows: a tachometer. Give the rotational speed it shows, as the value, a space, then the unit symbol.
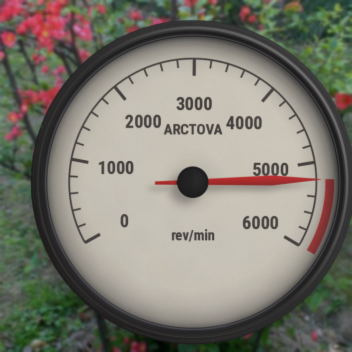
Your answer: 5200 rpm
